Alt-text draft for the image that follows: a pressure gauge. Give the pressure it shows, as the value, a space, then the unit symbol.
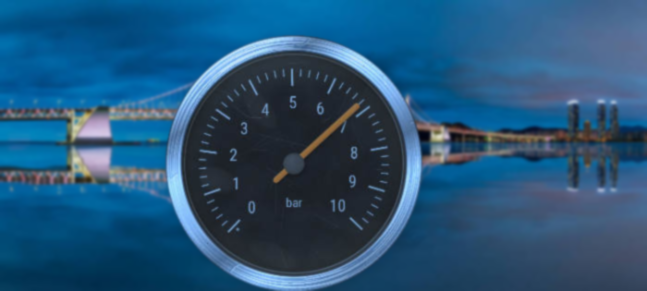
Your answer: 6.8 bar
